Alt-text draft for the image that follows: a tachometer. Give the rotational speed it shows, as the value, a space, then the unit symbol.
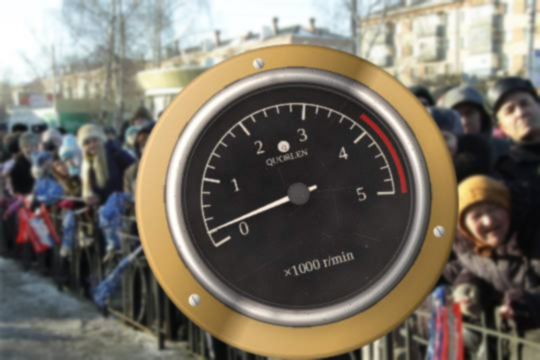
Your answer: 200 rpm
